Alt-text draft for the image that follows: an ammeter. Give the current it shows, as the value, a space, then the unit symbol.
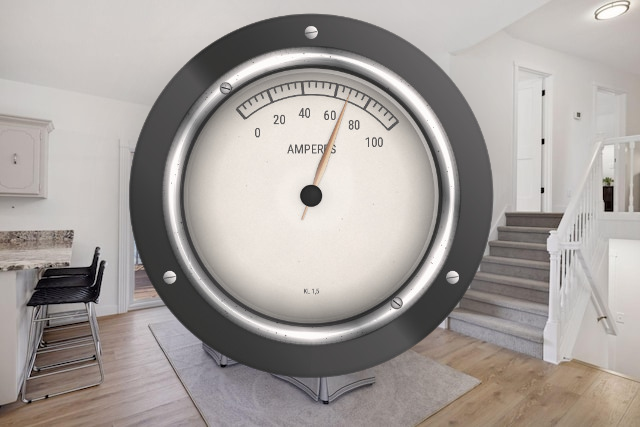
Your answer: 68 A
